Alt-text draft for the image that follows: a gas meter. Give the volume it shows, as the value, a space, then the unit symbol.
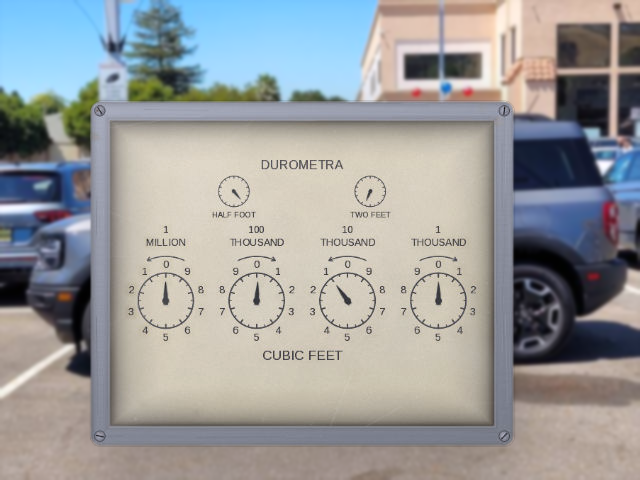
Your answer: 1000 ft³
